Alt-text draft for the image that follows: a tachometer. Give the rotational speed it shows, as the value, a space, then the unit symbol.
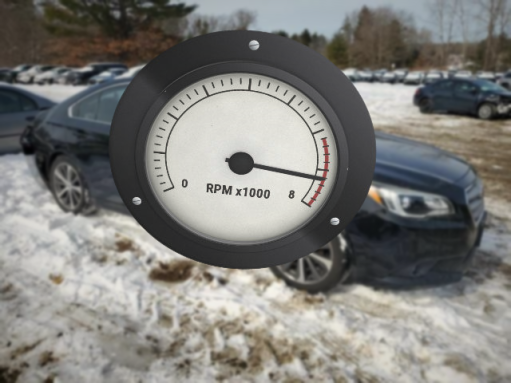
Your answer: 7200 rpm
